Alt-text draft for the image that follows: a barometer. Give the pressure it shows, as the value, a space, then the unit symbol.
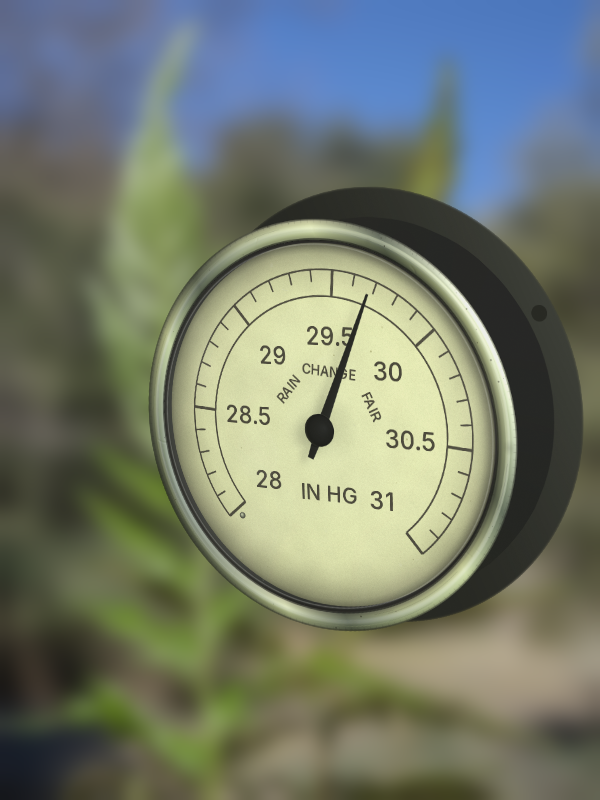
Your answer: 29.7 inHg
